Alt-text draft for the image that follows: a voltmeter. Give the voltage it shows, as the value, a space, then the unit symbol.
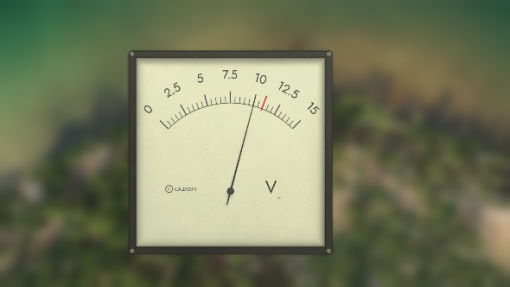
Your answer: 10 V
